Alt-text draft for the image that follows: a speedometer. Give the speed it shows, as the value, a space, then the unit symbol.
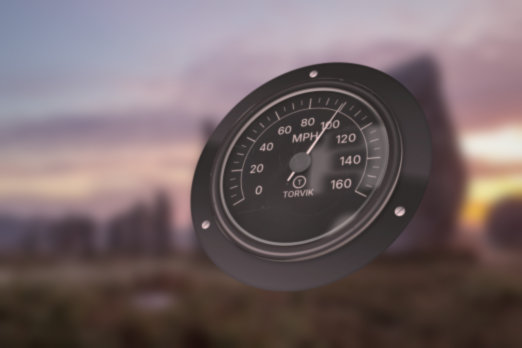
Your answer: 100 mph
